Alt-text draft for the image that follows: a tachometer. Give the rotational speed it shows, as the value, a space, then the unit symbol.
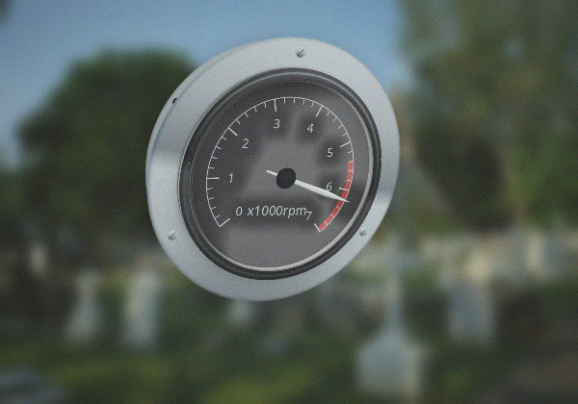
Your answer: 6200 rpm
